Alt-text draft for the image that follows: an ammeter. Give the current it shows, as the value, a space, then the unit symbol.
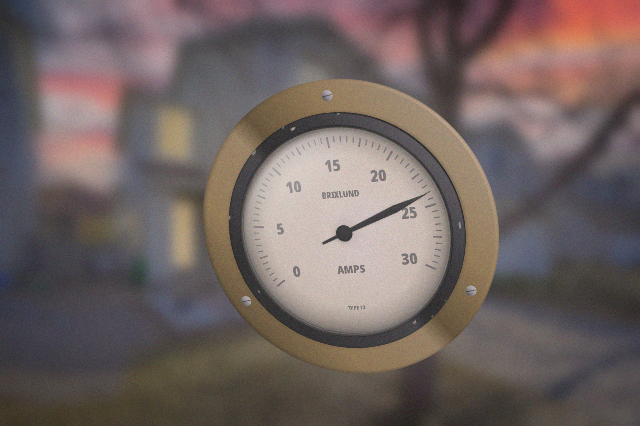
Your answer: 24 A
